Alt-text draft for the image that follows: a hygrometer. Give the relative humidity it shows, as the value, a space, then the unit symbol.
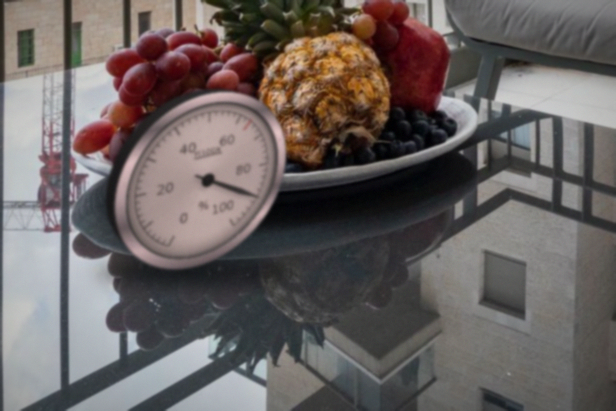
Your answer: 90 %
